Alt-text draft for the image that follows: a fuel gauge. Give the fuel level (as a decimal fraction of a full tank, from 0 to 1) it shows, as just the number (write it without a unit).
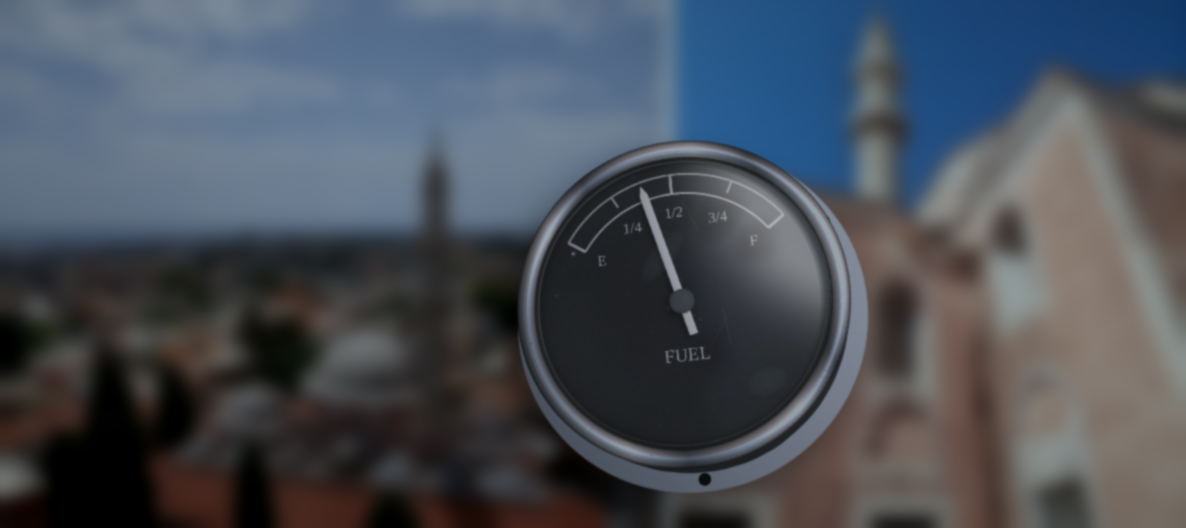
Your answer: 0.375
